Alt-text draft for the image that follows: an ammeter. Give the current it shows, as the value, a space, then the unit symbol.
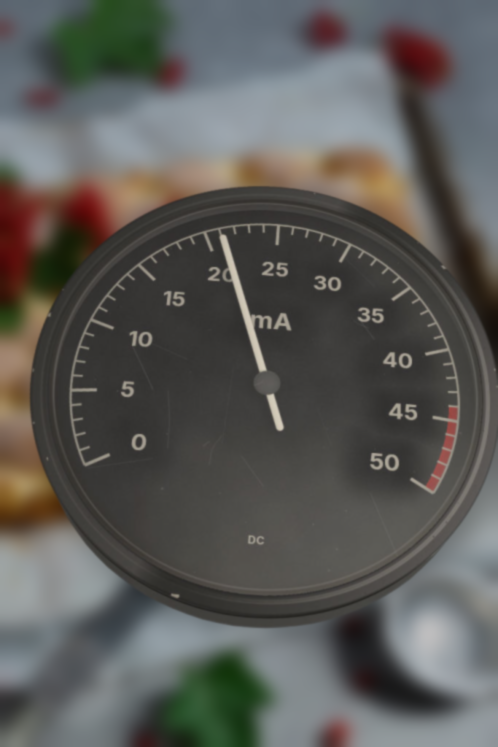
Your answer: 21 mA
